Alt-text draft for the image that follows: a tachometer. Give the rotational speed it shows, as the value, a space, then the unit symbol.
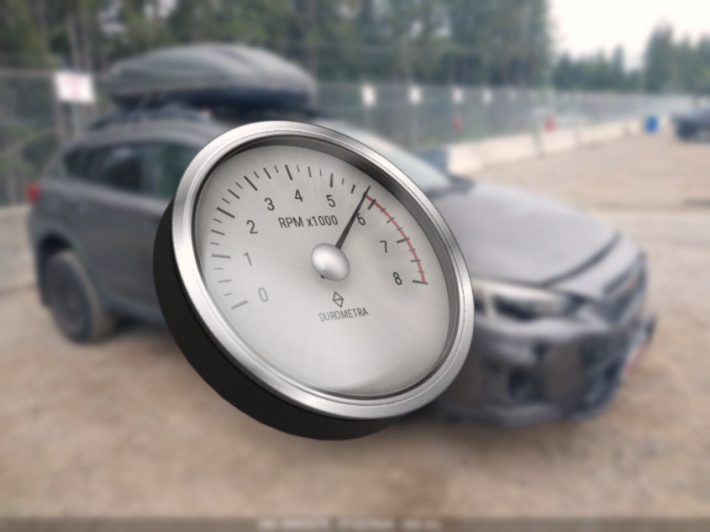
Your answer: 5750 rpm
